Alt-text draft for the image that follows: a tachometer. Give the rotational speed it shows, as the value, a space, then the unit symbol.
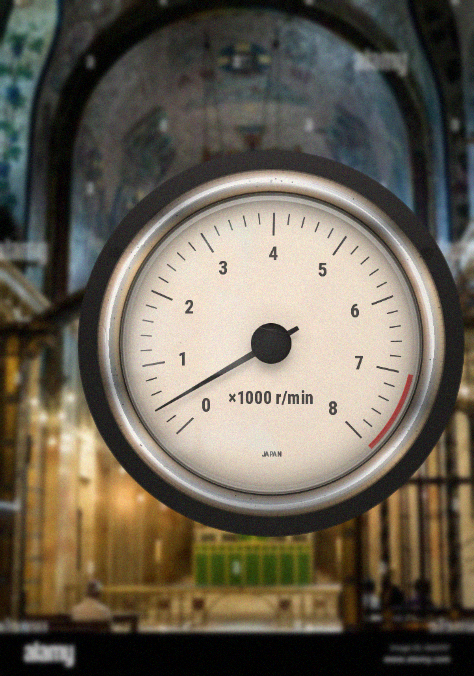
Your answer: 400 rpm
